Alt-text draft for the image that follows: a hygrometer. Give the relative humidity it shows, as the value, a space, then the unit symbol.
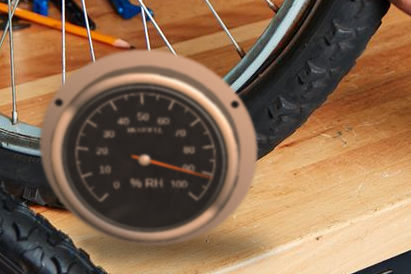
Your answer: 90 %
